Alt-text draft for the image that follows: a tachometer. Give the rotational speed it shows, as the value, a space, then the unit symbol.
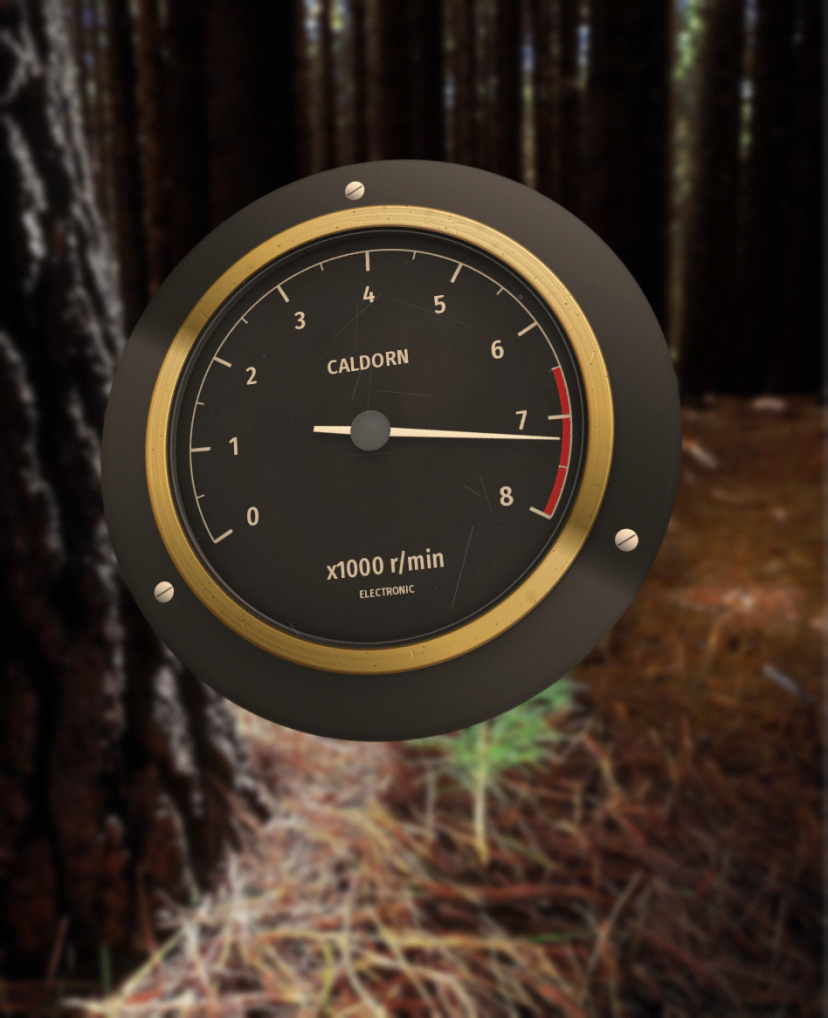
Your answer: 7250 rpm
